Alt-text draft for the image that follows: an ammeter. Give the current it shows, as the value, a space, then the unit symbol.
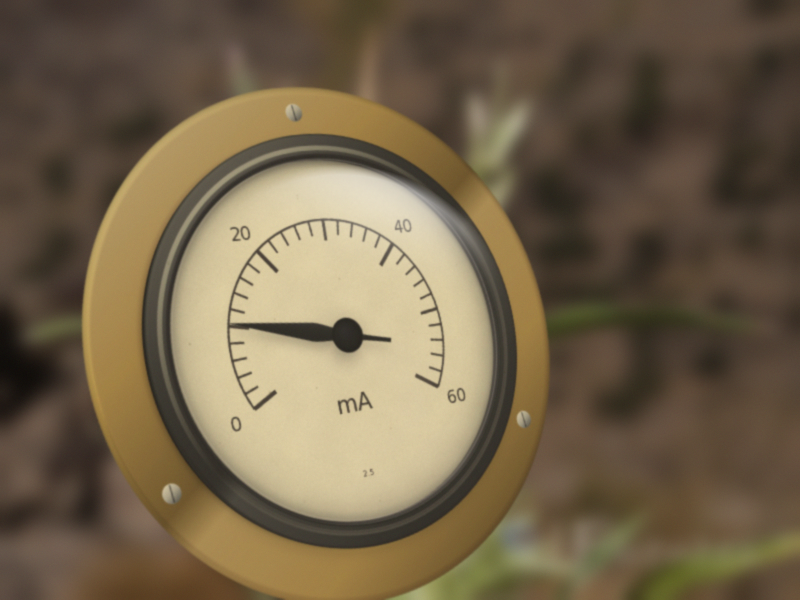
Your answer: 10 mA
